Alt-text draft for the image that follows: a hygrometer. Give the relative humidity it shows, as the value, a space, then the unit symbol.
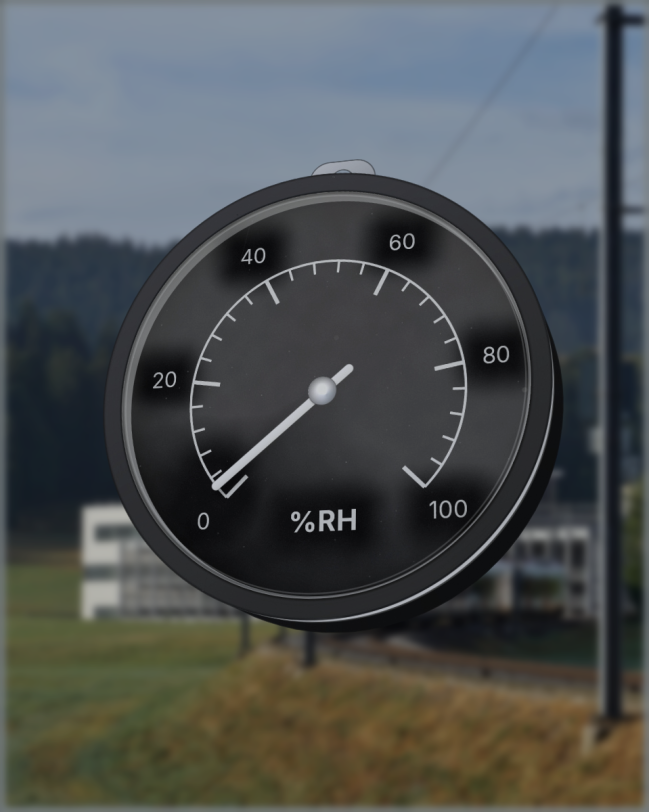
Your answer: 2 %
